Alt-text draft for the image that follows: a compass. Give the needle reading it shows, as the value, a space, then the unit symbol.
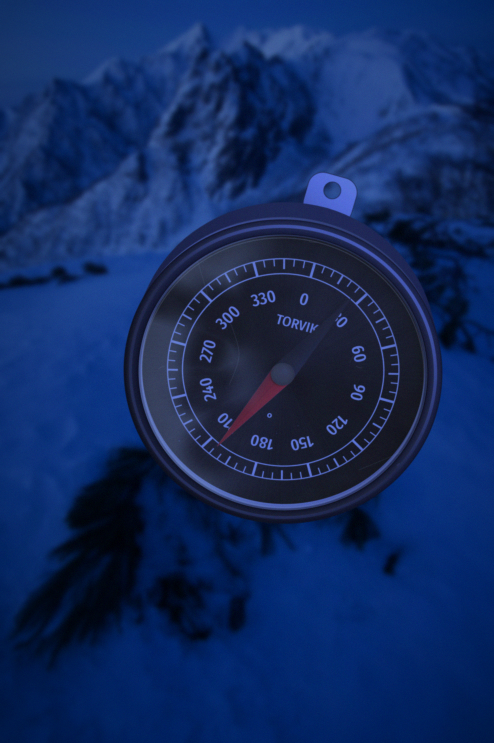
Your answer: 205 °
